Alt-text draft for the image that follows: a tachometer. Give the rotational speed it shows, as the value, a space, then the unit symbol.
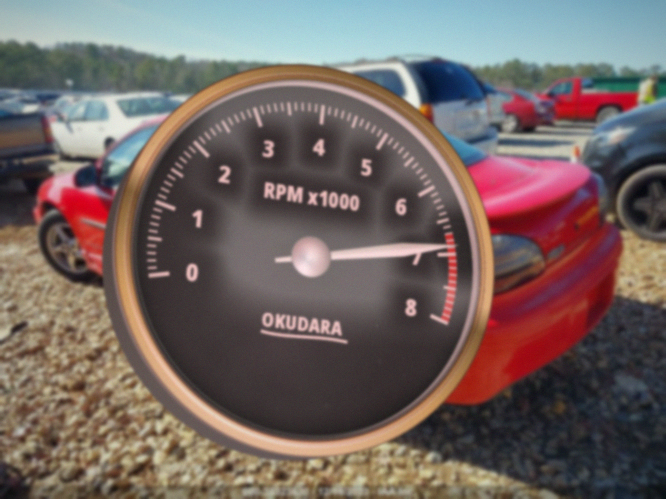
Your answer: 6900 rpm
